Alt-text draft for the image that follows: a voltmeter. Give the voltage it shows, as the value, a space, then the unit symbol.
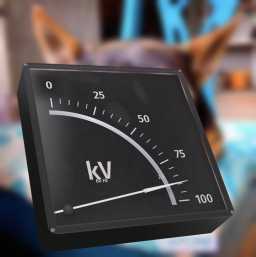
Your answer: 90 kV
